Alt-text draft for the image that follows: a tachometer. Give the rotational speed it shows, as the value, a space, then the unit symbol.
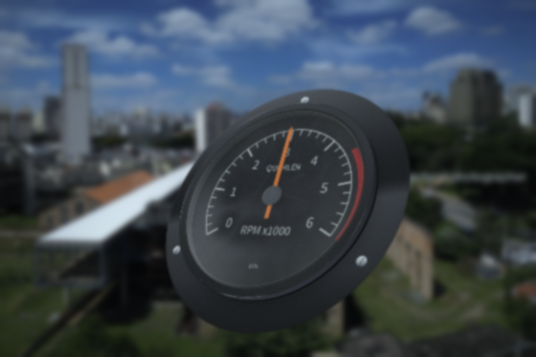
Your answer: 3000 rpm
